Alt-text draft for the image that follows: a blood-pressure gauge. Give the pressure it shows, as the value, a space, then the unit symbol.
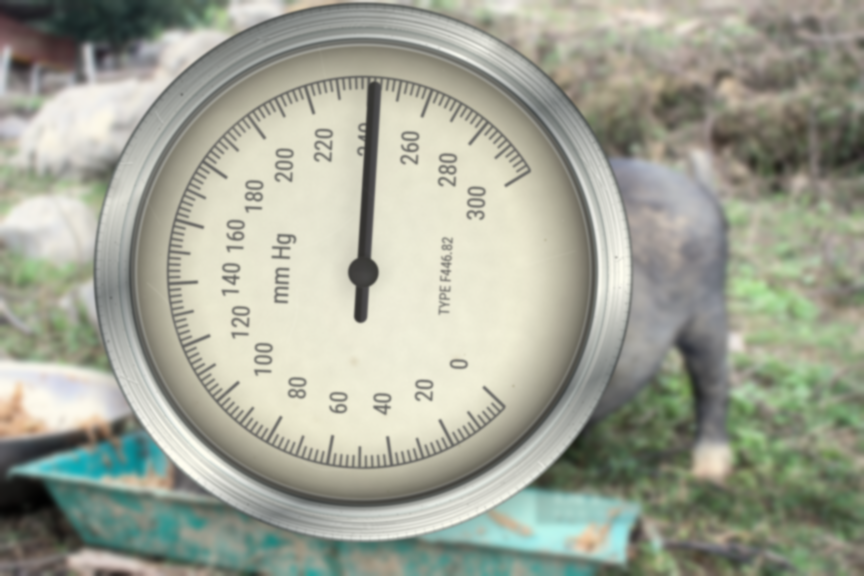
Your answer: 242 mmHg
